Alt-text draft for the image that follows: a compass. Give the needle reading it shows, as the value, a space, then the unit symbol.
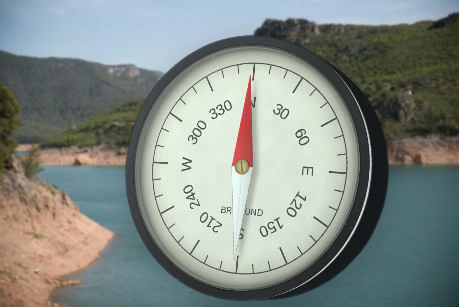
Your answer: 0 °
